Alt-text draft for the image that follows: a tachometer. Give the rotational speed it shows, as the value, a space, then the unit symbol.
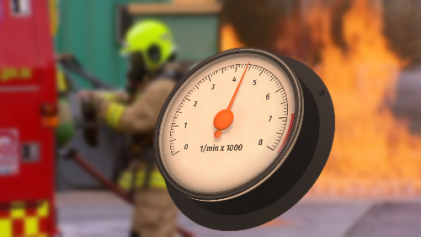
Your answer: 4500 rpm
